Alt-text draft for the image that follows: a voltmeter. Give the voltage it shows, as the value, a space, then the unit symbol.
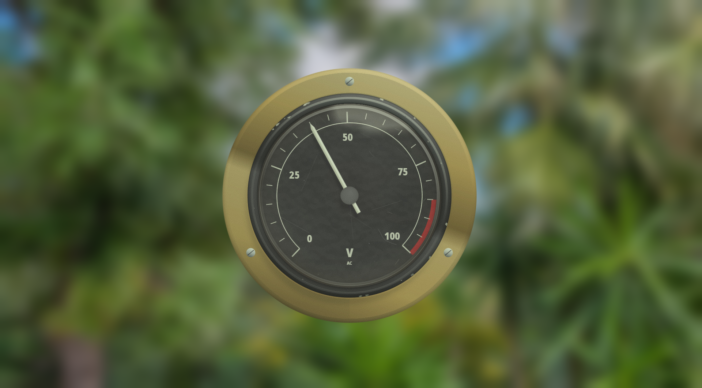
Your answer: 40 V
